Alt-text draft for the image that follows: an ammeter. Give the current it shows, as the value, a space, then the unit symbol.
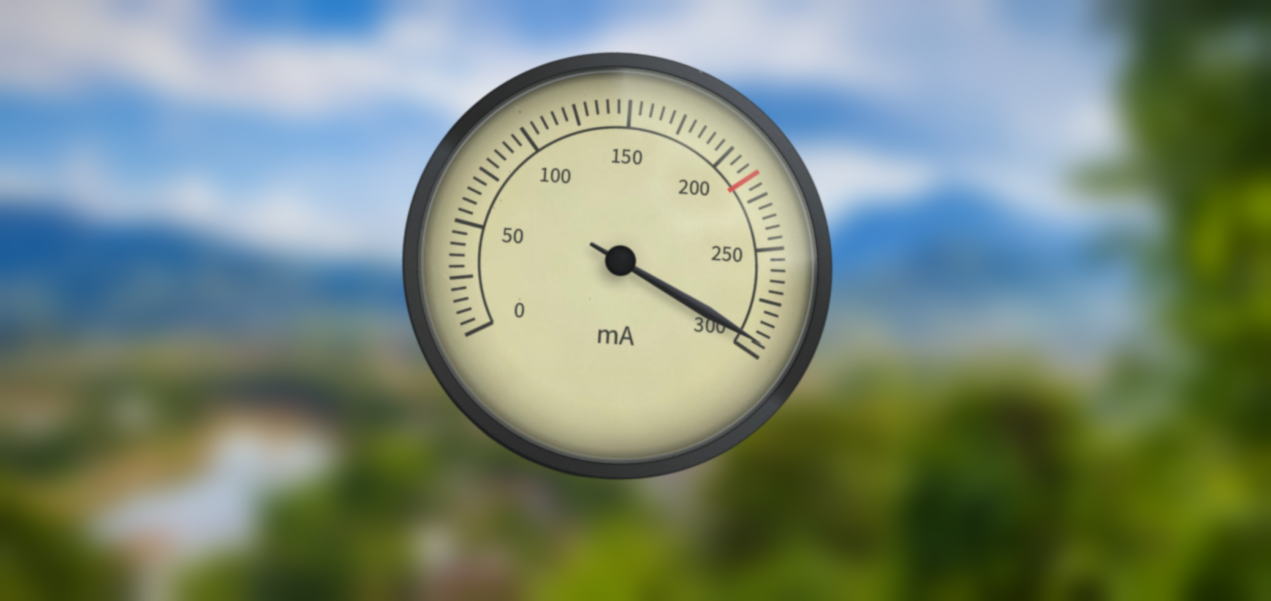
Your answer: 295 mA
